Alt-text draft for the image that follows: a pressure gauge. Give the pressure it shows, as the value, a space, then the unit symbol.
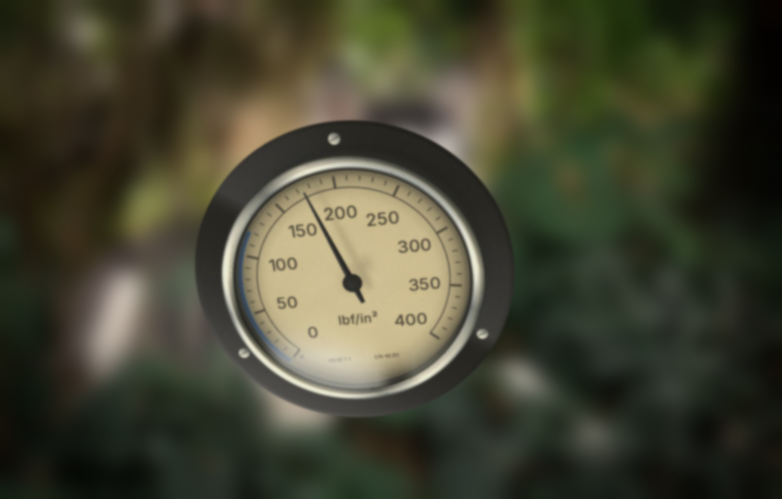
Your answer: 175 psi
